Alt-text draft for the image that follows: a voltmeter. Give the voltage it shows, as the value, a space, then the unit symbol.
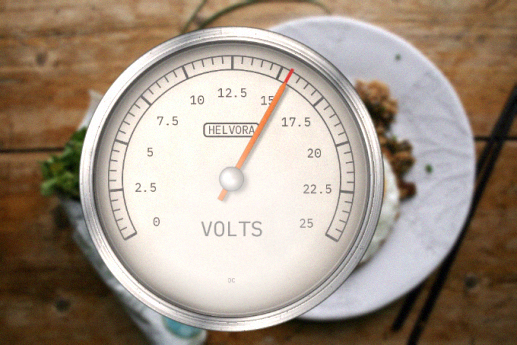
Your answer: 15.5 V
